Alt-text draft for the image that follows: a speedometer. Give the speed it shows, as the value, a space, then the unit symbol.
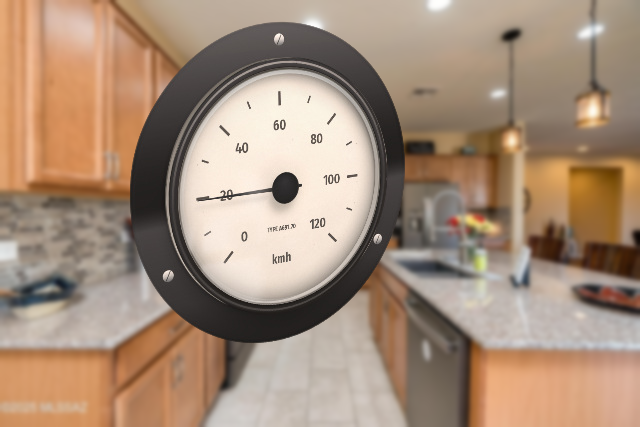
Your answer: 20 km/h
